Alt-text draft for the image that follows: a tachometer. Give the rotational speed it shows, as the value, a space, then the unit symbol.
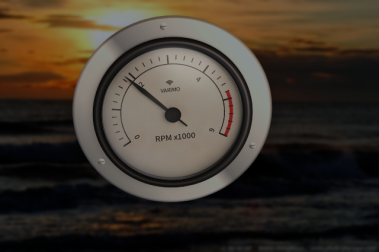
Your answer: 1900 rpm
